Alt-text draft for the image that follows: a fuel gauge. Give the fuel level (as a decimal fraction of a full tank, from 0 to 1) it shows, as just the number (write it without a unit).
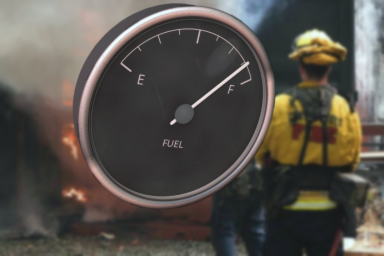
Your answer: 0.875
